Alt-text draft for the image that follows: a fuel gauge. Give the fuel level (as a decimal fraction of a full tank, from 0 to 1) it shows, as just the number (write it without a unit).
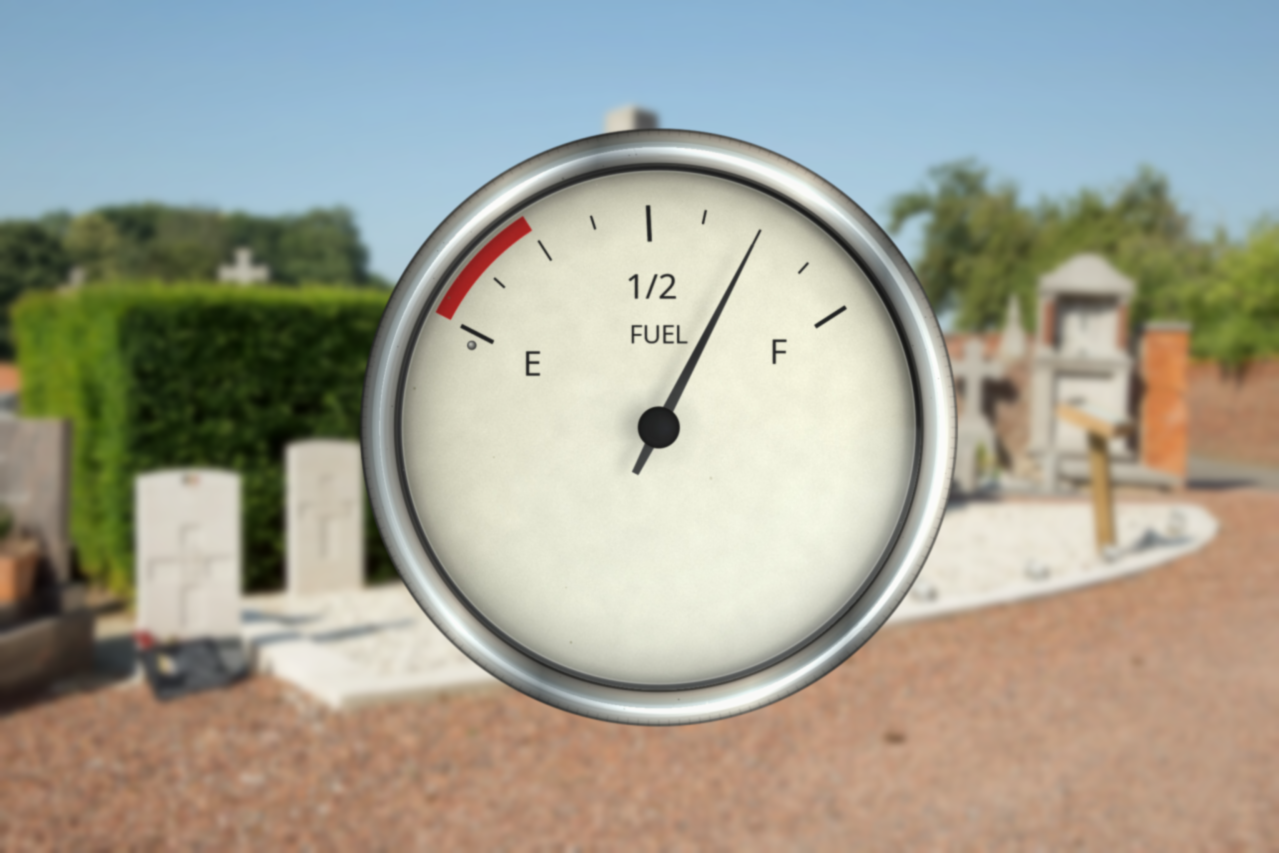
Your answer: 0.75
